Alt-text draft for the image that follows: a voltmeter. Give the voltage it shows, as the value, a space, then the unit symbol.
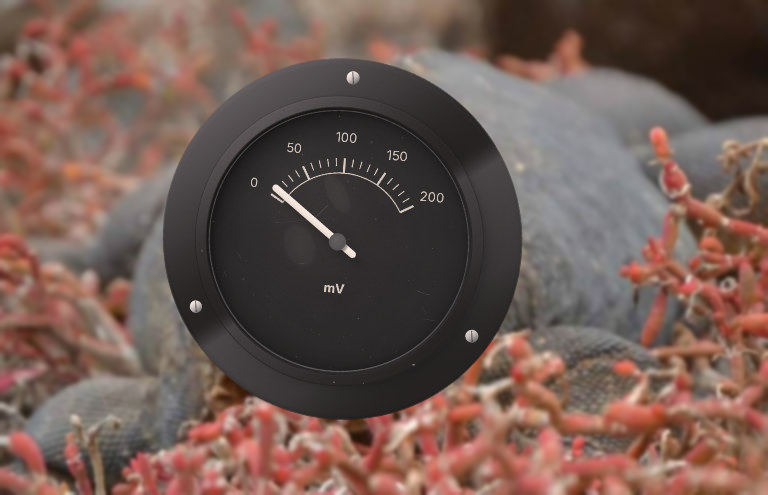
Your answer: 10 mV
